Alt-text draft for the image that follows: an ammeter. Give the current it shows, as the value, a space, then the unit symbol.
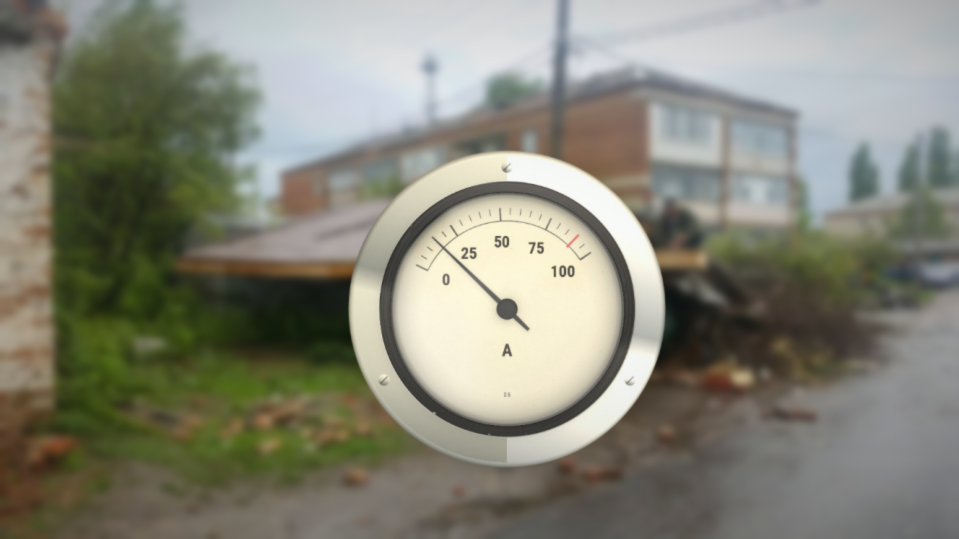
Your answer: 15 A
